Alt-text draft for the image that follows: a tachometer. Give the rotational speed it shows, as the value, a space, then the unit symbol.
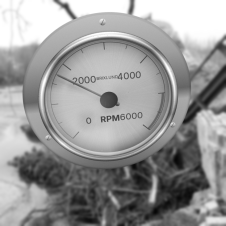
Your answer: 1750 rpm
